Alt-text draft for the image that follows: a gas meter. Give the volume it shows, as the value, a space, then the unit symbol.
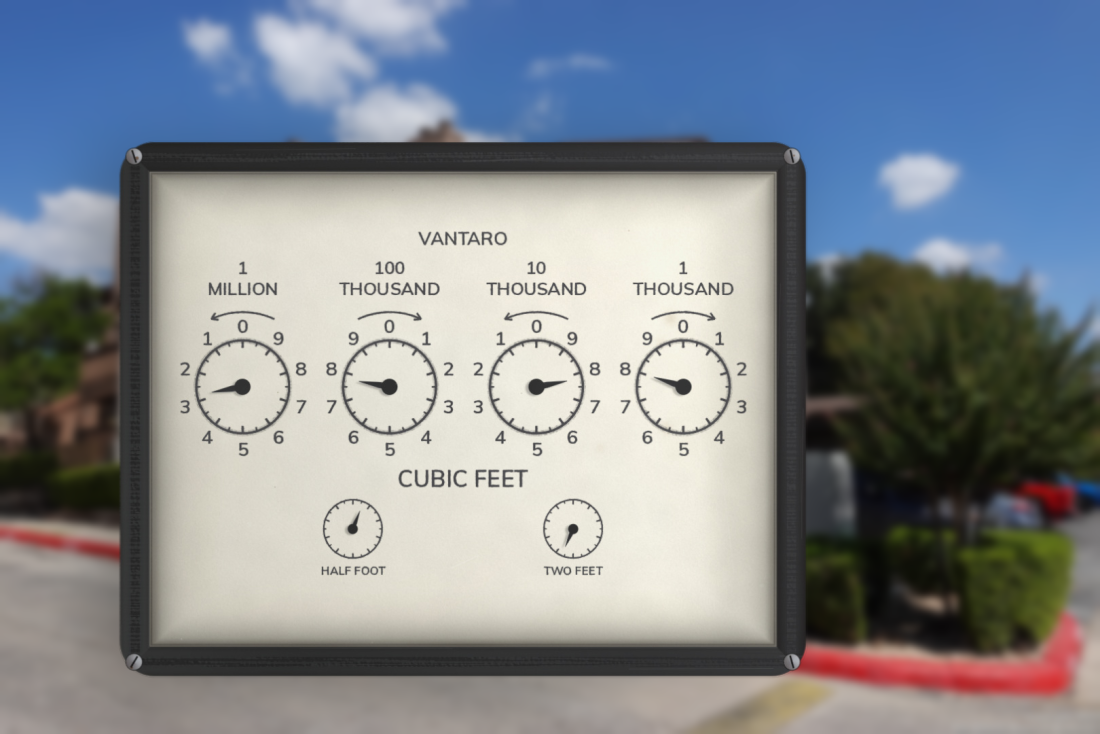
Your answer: 277800 ft³
